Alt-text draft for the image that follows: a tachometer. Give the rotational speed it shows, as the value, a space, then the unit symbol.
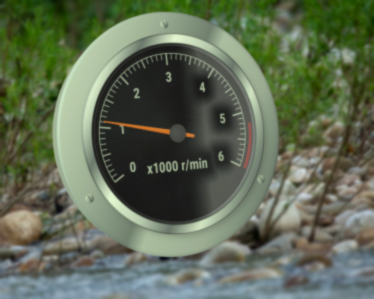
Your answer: 1100 rpm
